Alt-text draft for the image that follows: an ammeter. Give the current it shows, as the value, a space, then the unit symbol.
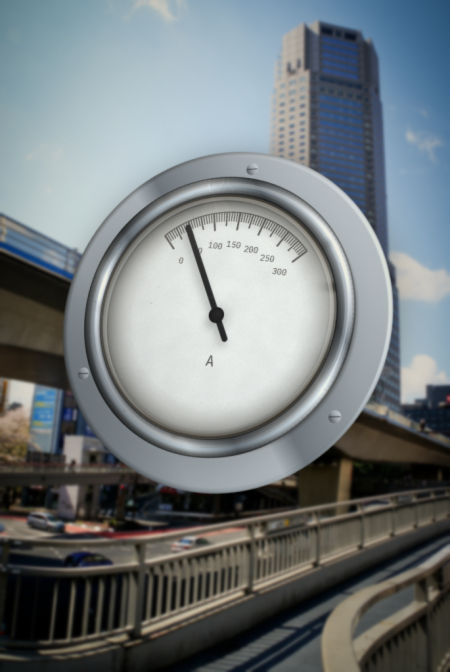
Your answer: 50 A
